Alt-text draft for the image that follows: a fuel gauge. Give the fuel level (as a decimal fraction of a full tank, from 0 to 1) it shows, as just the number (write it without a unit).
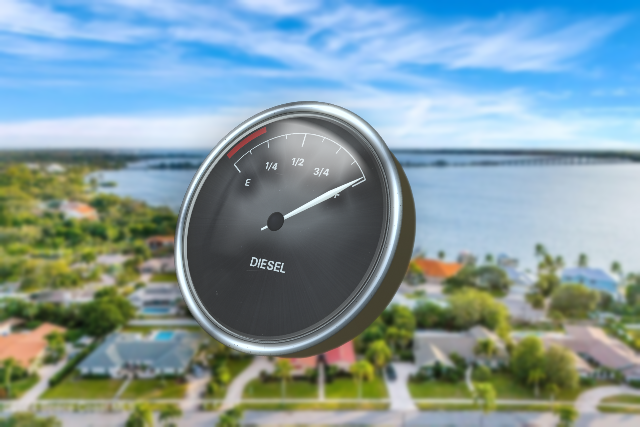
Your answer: 1
